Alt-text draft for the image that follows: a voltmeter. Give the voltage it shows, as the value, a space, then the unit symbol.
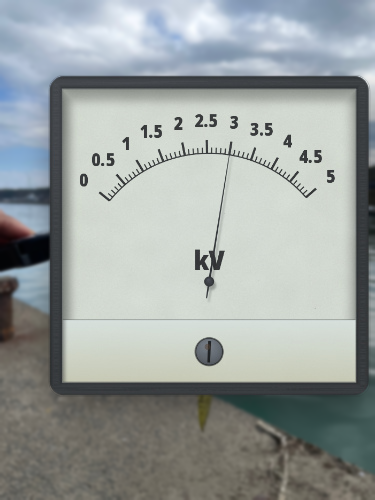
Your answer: 3 kV
